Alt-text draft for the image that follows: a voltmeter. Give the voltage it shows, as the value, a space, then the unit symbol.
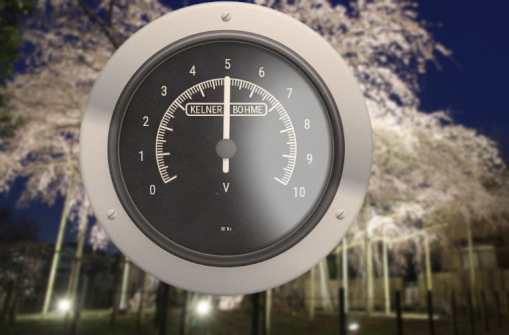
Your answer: 5 V
